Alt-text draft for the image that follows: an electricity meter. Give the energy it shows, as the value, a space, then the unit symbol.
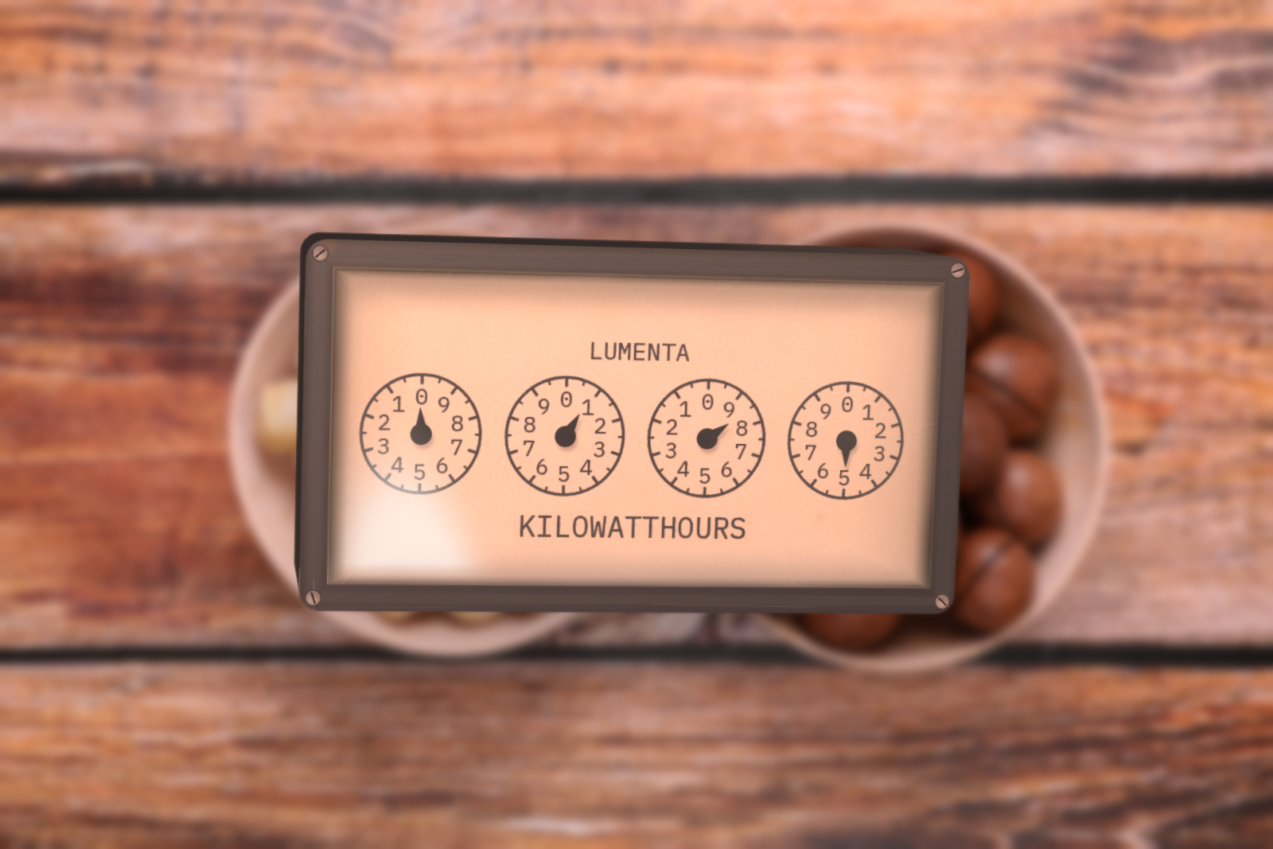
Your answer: 85 kWh
